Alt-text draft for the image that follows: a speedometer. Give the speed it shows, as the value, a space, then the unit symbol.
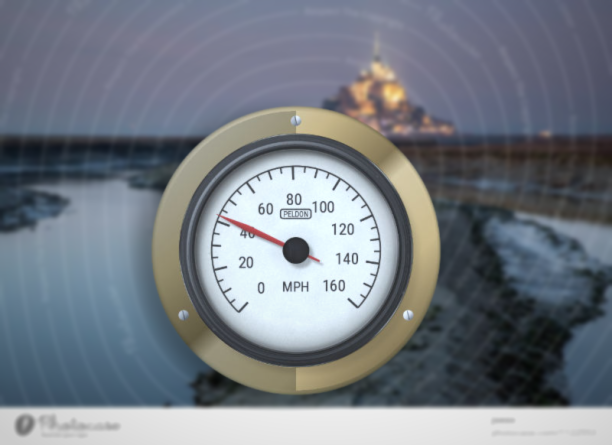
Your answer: 42.5 mph
